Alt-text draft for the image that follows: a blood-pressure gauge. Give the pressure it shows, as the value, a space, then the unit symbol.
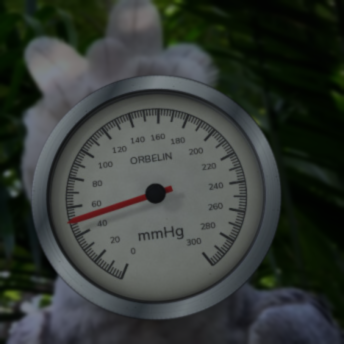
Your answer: 50 mmHg
